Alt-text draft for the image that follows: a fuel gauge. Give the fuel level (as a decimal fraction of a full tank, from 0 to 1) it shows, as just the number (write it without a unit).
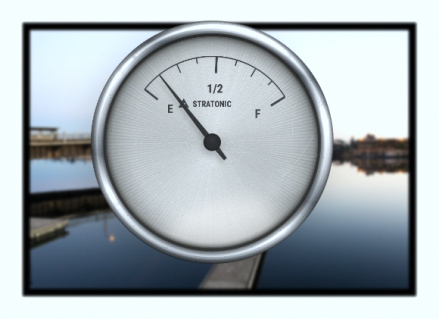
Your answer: 0.125
